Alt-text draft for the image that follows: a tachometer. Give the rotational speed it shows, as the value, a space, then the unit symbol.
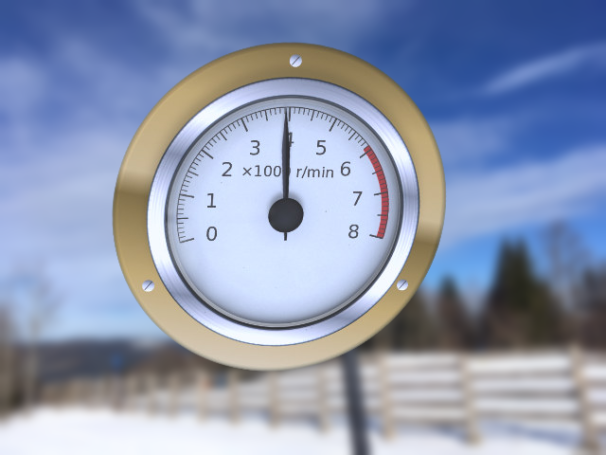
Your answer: 3900 rpm
